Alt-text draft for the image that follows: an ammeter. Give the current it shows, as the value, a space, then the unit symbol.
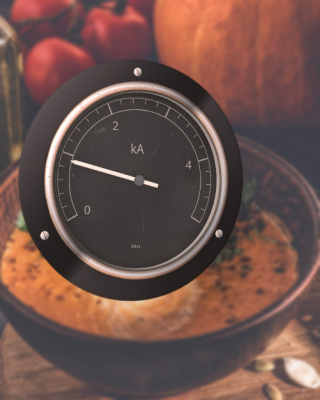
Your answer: 0.9 kA
